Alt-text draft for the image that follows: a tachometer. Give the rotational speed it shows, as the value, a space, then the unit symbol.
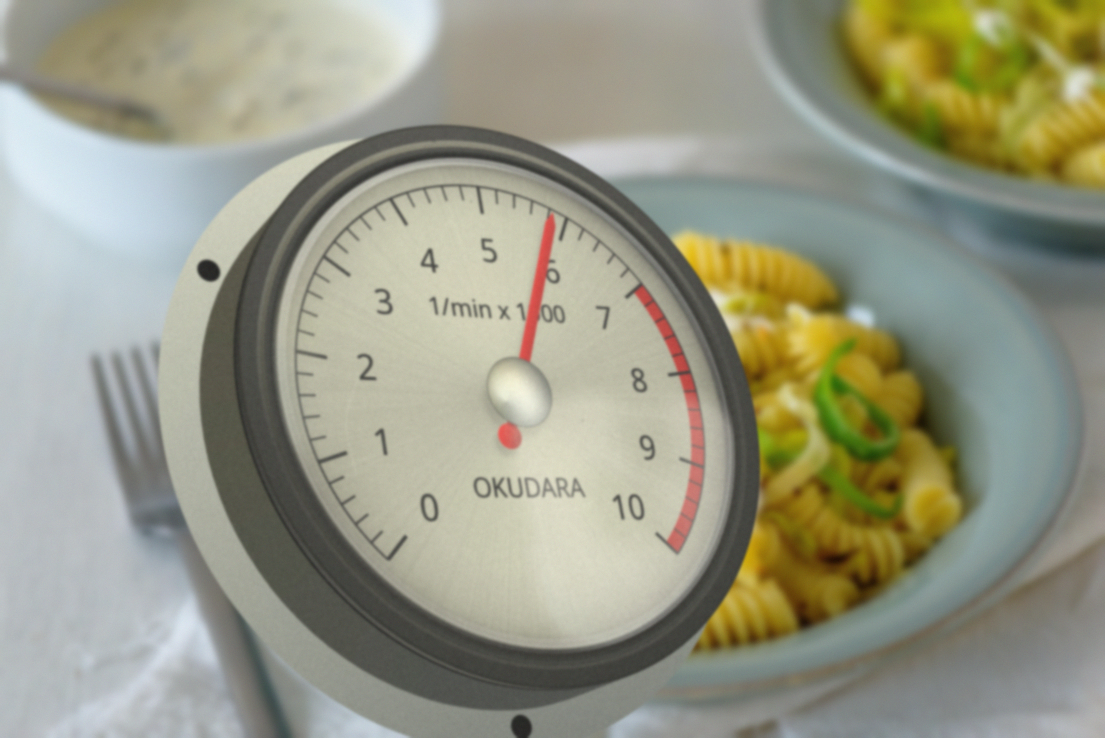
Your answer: 5800 rpm
